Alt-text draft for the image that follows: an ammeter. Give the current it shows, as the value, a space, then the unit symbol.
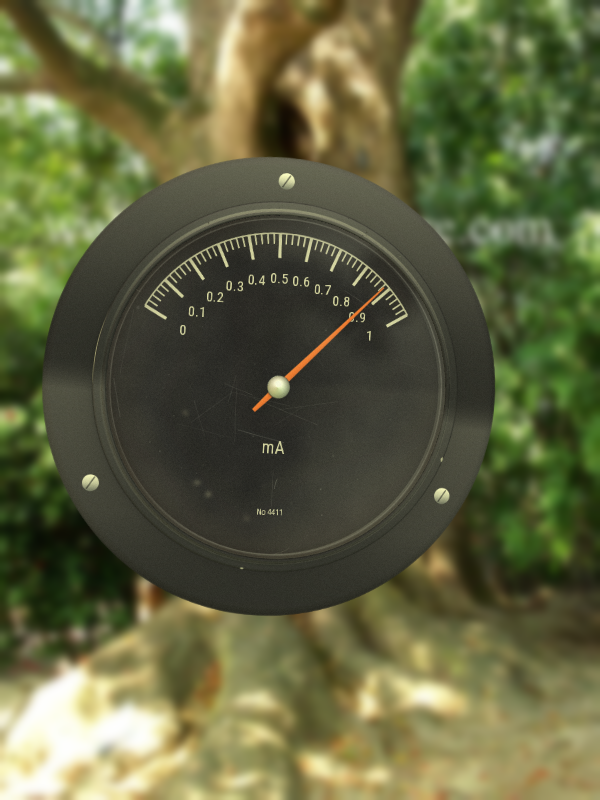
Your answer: 0.88 mA
